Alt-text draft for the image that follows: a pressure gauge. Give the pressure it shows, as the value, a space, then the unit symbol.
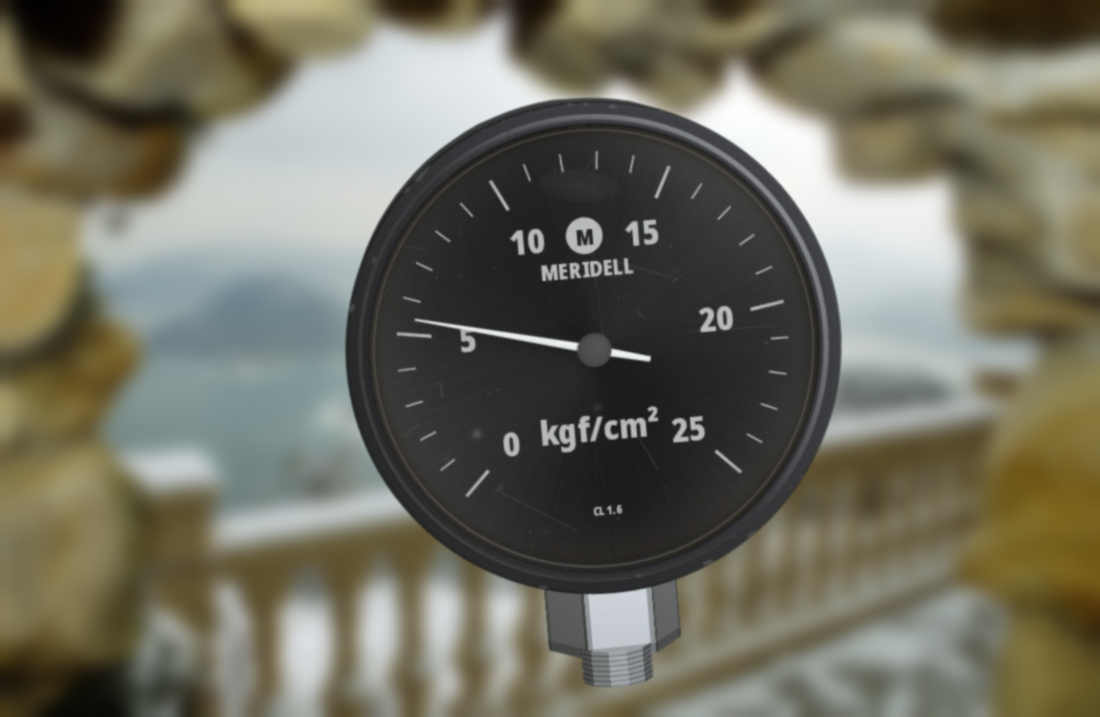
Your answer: 5.5 kg/cm²
